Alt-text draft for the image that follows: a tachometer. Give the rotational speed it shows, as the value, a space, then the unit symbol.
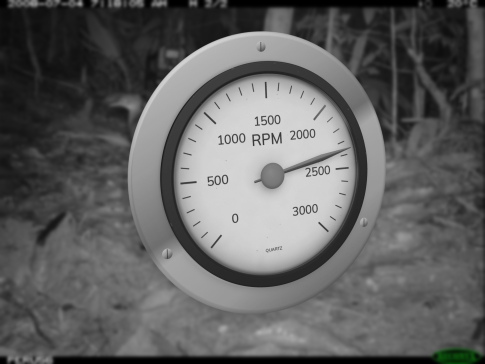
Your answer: 2350 rpm
